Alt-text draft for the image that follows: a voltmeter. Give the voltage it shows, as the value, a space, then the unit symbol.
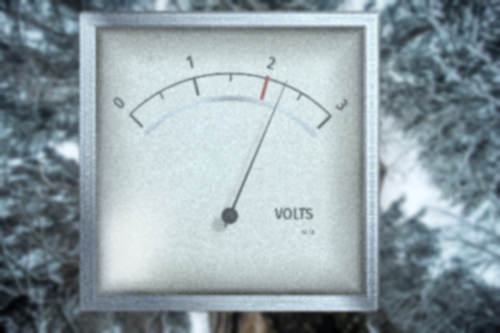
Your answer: 2.25 V
